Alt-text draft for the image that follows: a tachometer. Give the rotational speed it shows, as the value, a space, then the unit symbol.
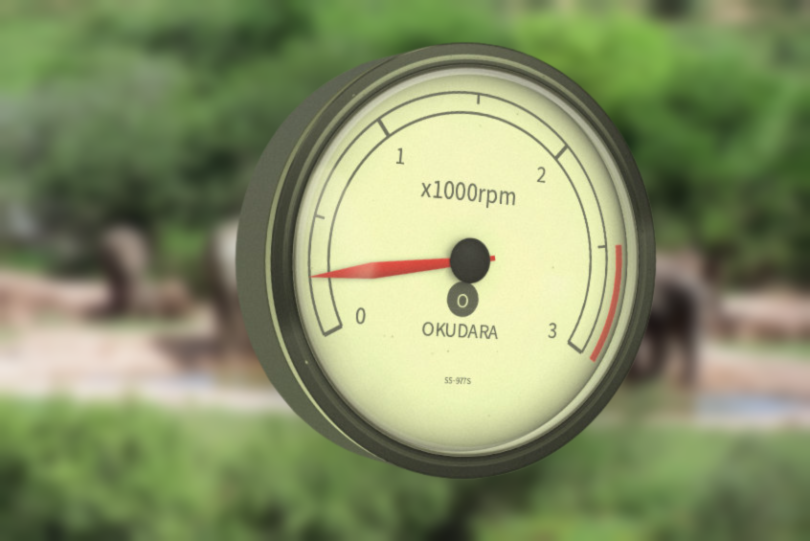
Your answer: 250 rpm
